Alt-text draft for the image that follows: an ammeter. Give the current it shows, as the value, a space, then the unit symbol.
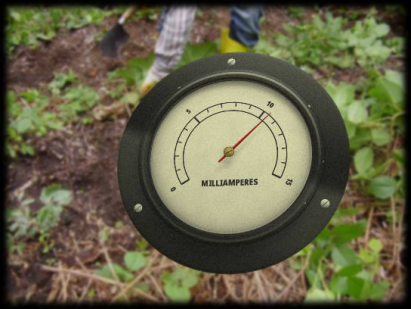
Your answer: 10.5 mA
